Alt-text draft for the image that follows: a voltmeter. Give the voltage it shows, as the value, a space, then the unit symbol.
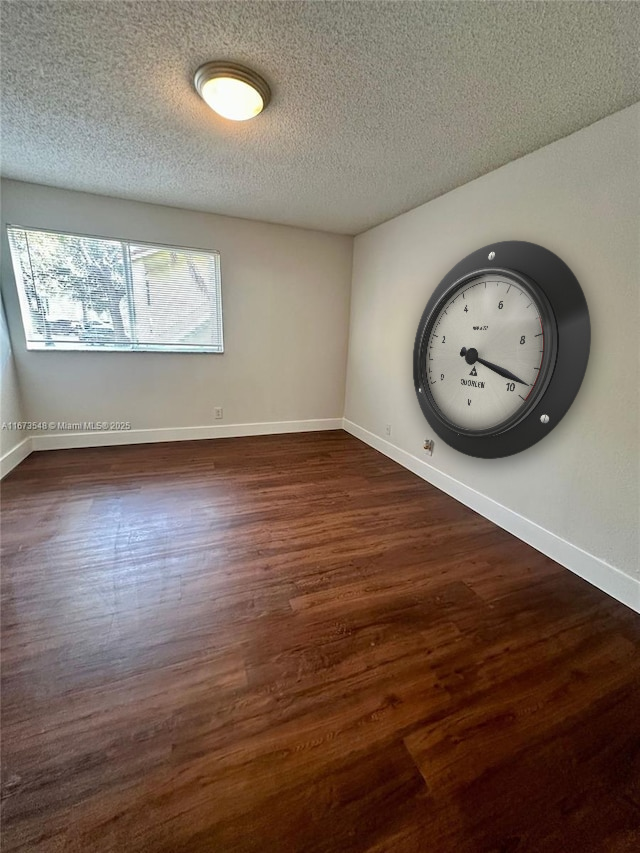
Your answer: 9.5 V
